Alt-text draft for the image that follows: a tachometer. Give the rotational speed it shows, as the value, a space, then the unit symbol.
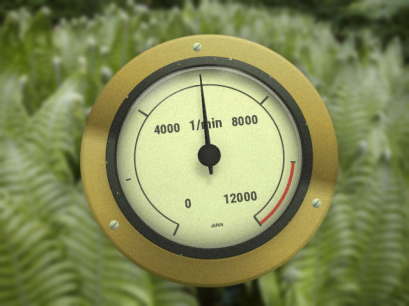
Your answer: 6000 rpm
